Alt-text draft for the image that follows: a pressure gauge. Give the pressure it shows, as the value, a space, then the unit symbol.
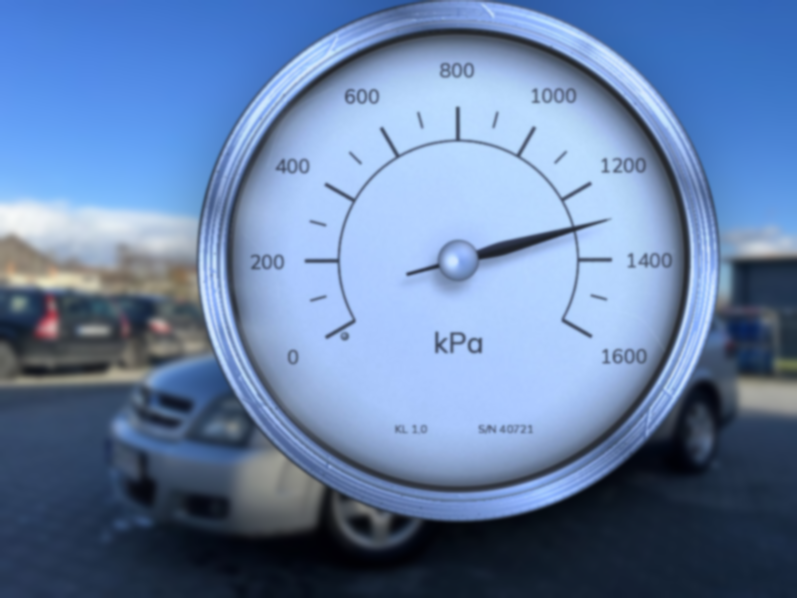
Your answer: 1300 kPa
